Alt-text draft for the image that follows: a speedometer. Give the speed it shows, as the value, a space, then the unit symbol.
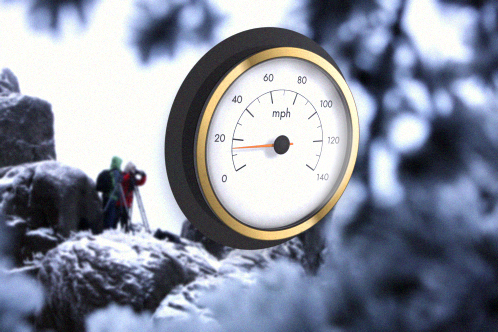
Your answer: 15 mph
